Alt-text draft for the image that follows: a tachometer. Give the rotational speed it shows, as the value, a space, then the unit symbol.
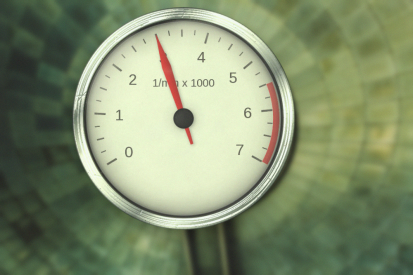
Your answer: 3000 rpm
